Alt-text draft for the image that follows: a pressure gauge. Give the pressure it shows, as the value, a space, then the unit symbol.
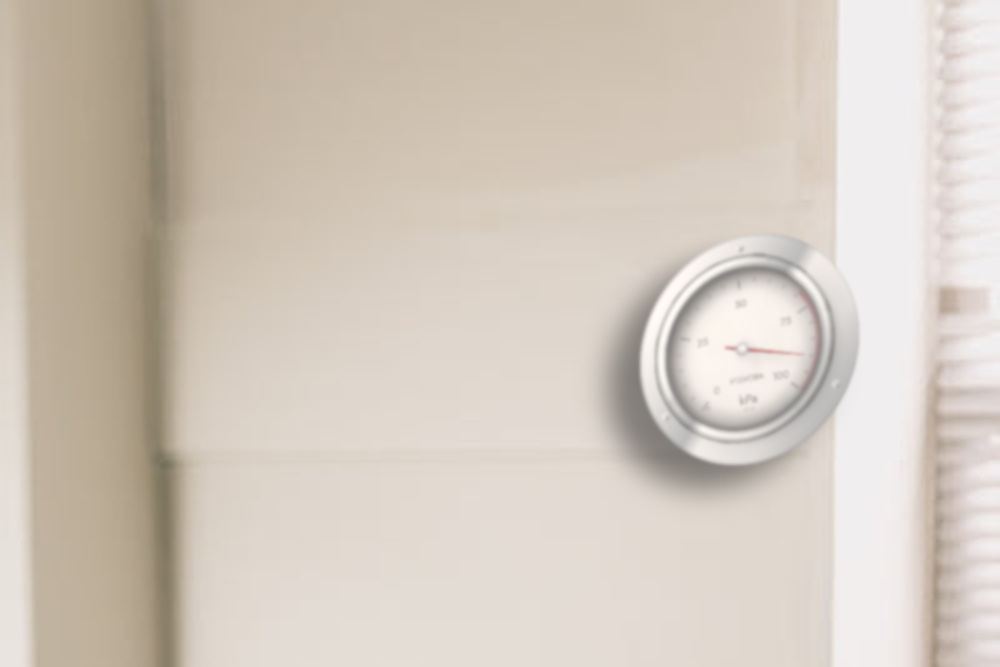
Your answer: 90 kPa
